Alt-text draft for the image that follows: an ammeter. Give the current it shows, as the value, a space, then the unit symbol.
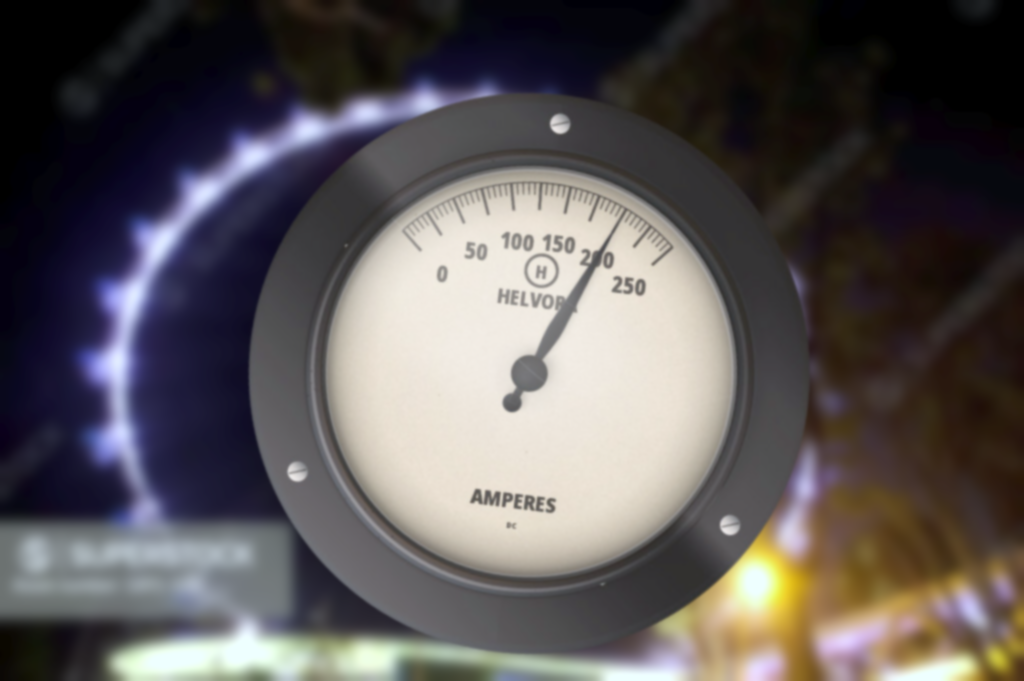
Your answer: 200 A
